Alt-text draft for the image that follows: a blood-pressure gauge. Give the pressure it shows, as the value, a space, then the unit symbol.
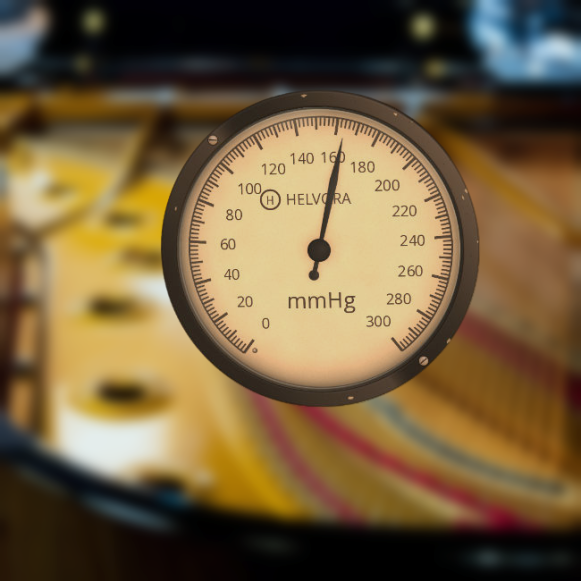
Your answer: 164 mmHg
